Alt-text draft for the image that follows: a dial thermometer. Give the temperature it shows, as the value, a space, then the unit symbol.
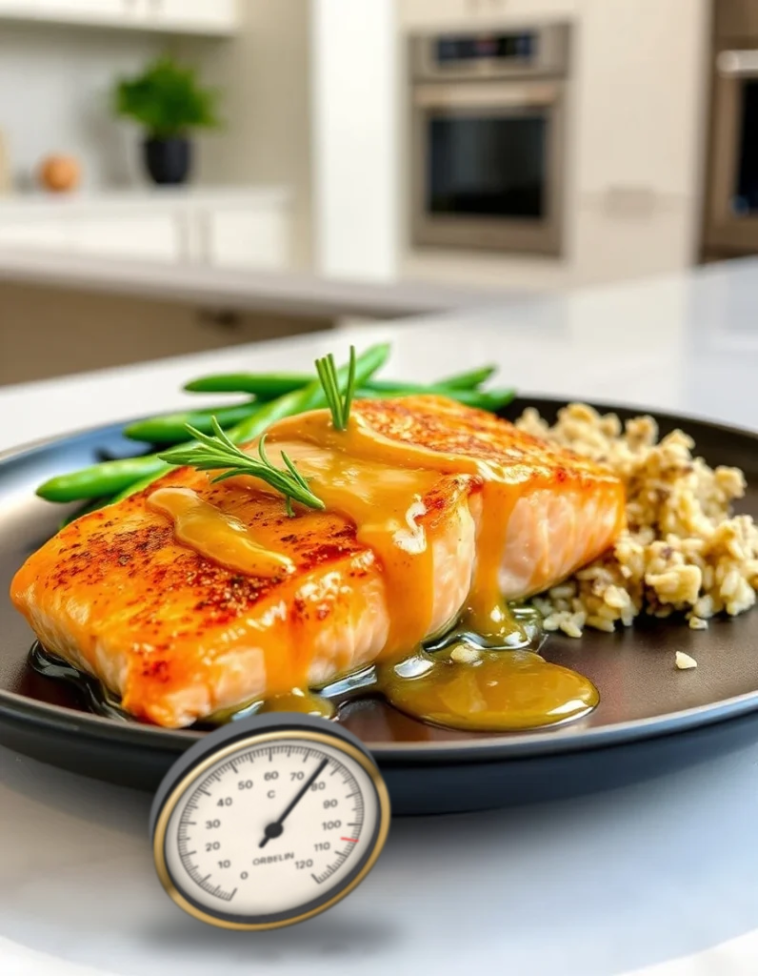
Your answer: 75 °C
